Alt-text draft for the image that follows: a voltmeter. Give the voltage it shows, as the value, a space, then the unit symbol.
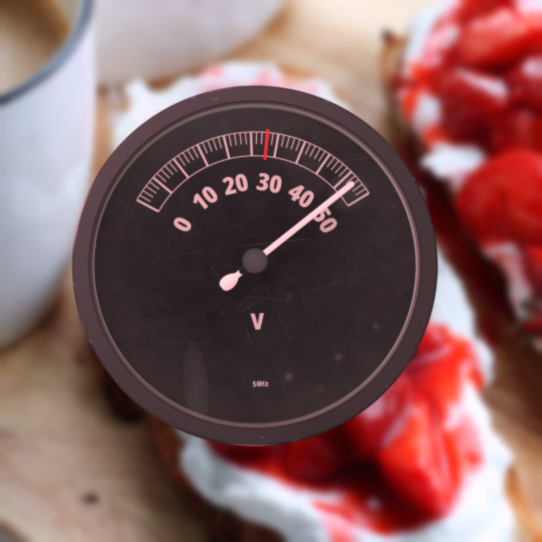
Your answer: 47 V
